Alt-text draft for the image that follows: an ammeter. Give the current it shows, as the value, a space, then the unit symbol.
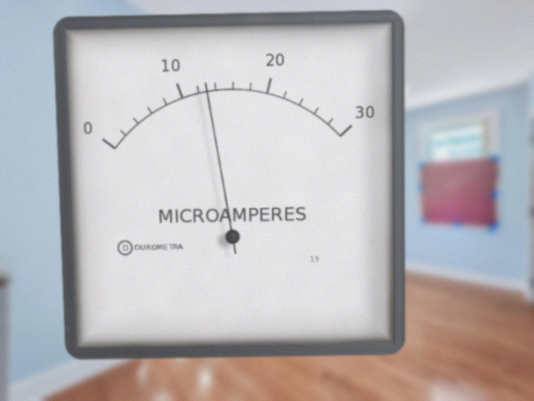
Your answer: 13 µA
